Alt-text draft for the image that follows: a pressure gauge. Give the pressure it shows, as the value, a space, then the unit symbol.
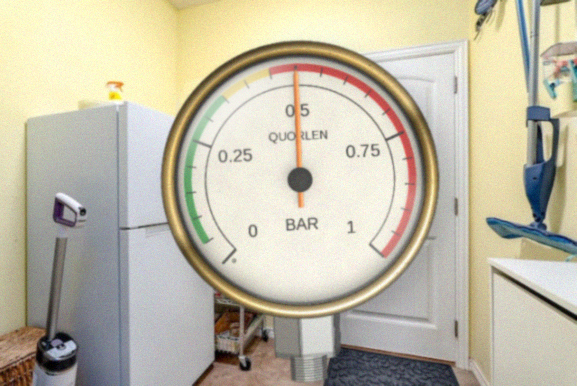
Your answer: 0.5 bar
